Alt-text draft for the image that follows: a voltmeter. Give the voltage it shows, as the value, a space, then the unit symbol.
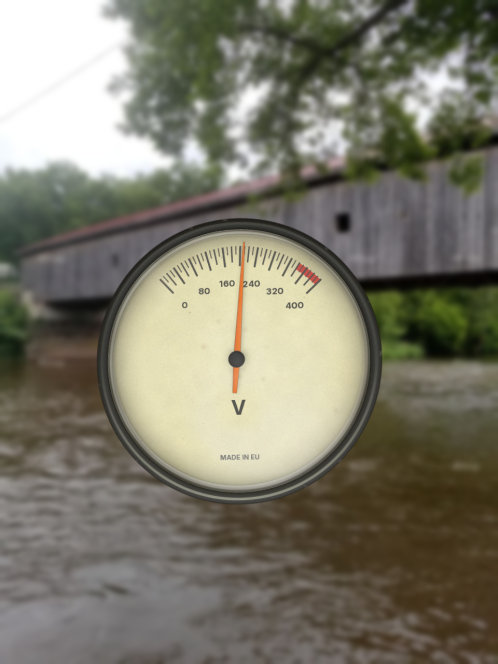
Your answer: 210 V
